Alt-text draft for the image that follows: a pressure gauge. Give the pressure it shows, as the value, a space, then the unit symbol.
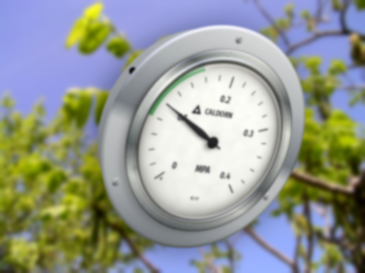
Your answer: 0.1 MPa
